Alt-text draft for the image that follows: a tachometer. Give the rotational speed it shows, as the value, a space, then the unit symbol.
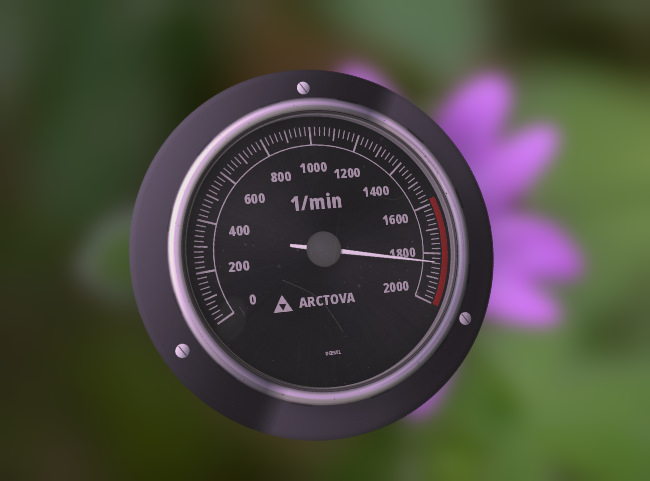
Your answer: 1840 rpm
